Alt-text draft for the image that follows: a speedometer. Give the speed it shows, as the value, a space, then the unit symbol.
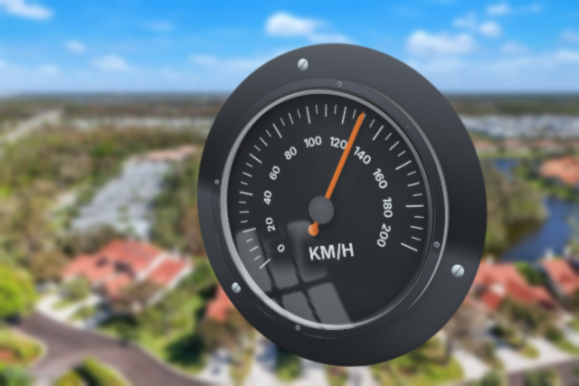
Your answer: 130 km/h
